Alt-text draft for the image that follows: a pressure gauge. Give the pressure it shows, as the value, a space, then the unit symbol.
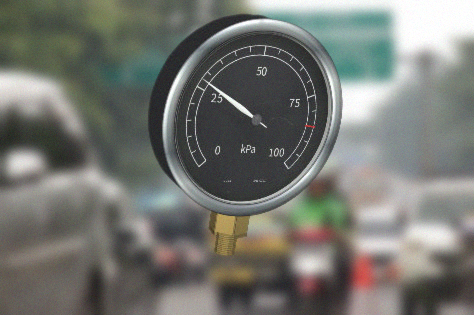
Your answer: 27.5 kPa
